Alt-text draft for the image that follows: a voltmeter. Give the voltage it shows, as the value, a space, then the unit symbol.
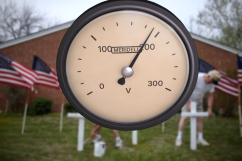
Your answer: 190 V
